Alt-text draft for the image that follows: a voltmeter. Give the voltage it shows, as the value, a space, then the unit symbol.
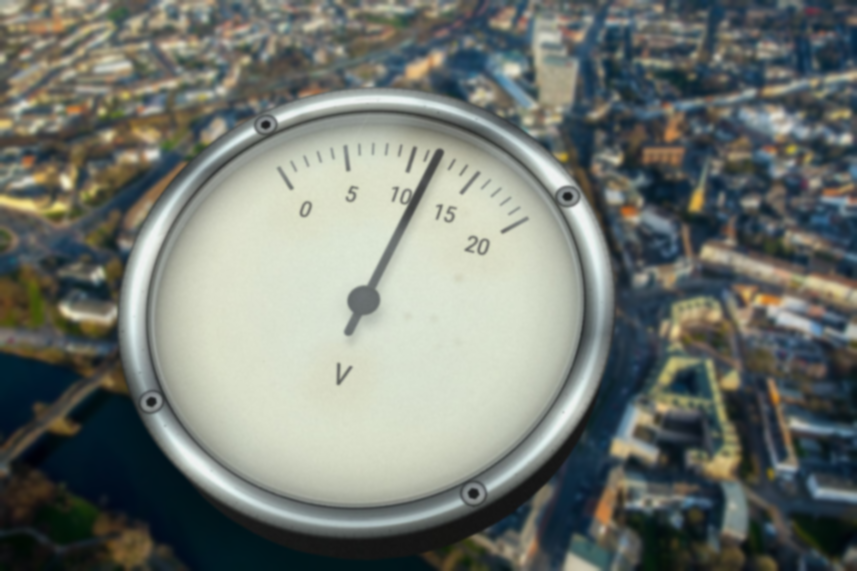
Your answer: 12 V
